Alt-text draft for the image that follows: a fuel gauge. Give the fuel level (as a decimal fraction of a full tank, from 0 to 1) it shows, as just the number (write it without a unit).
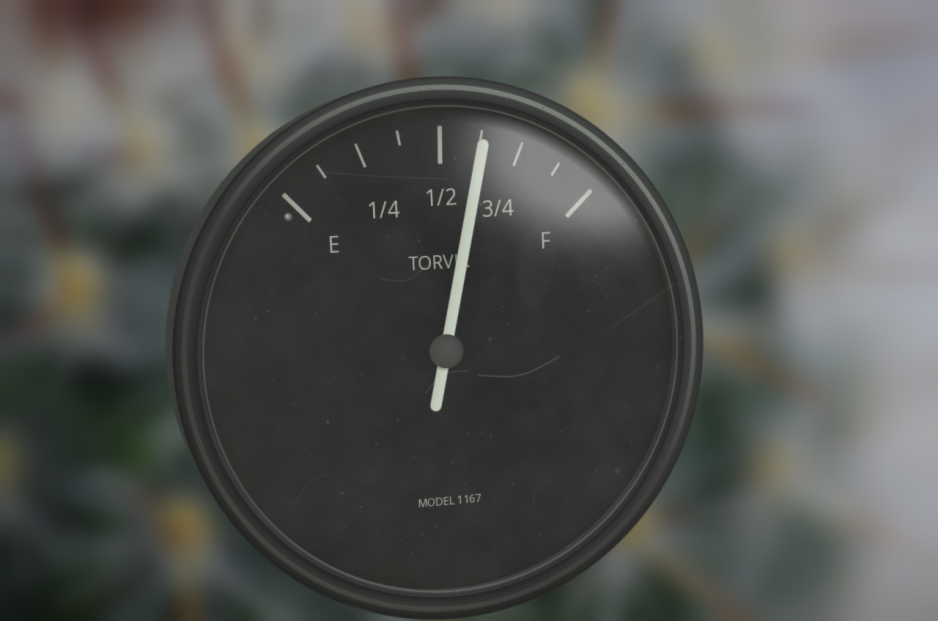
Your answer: 0.625
